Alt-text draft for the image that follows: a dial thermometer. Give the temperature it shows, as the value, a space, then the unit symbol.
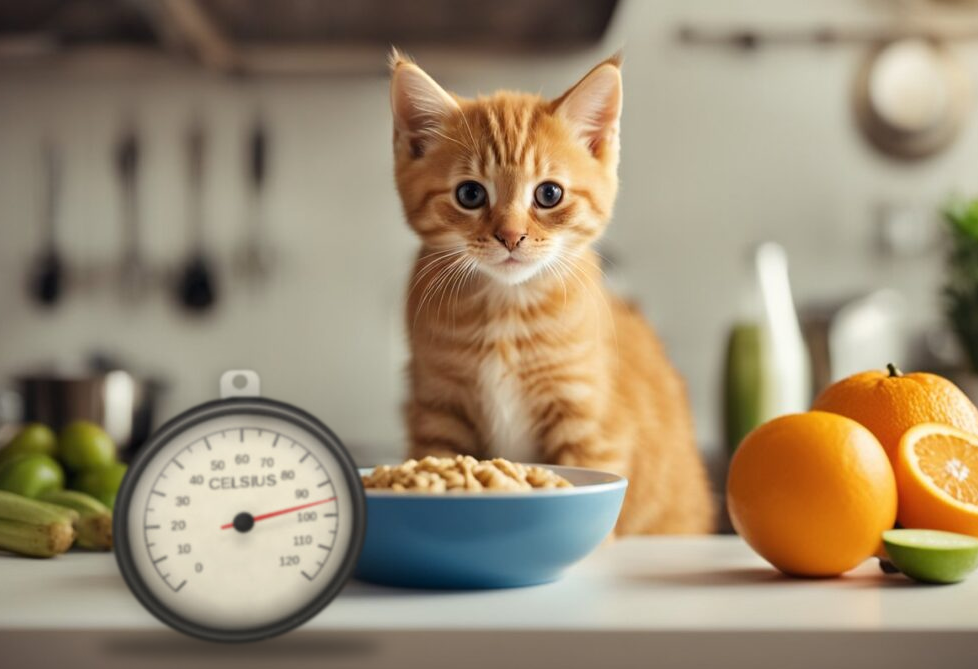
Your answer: 95 °C
